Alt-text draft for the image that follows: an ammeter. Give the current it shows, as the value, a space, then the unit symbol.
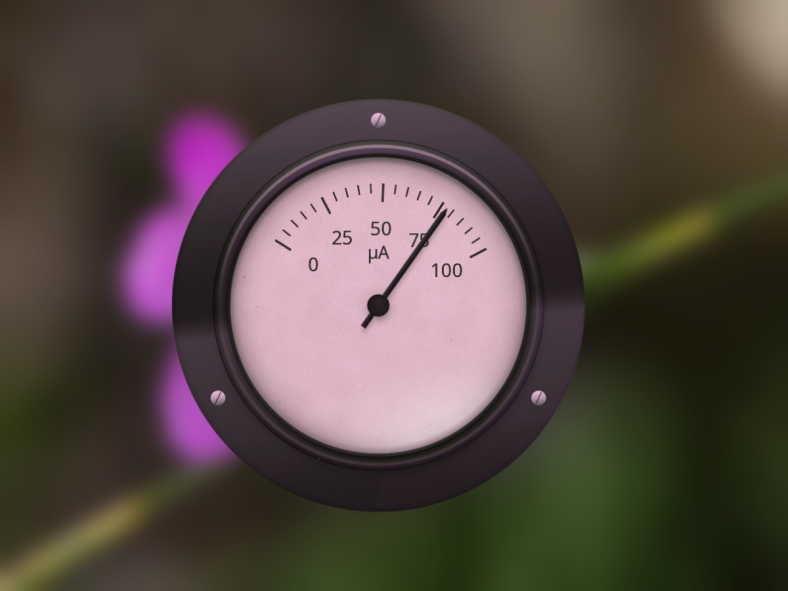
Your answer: 77.5 µA
